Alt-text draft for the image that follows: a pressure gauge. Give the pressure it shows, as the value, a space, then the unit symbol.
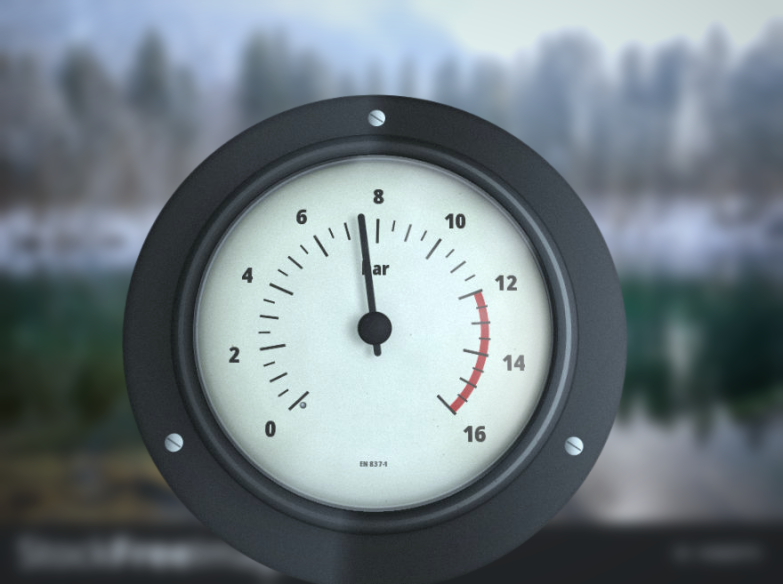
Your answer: 7.5 bar
